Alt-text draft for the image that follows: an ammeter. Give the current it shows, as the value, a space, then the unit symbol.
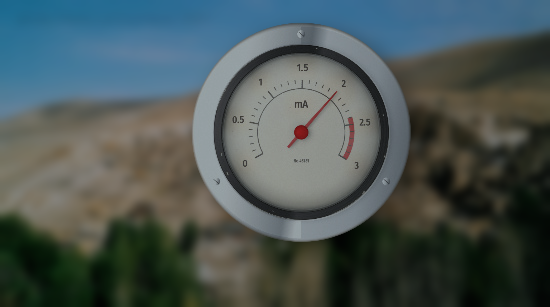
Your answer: 2 mA
